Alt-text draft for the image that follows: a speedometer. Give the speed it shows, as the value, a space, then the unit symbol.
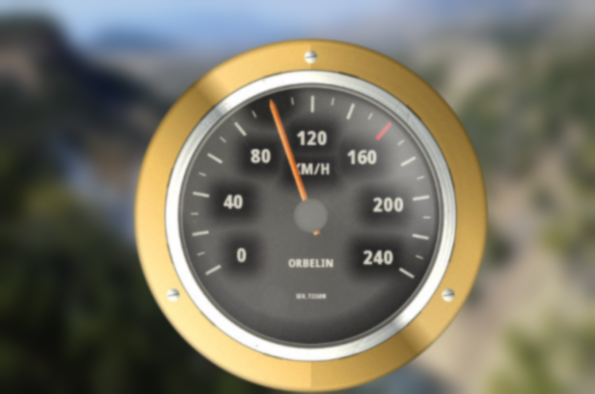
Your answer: 100 km/h
